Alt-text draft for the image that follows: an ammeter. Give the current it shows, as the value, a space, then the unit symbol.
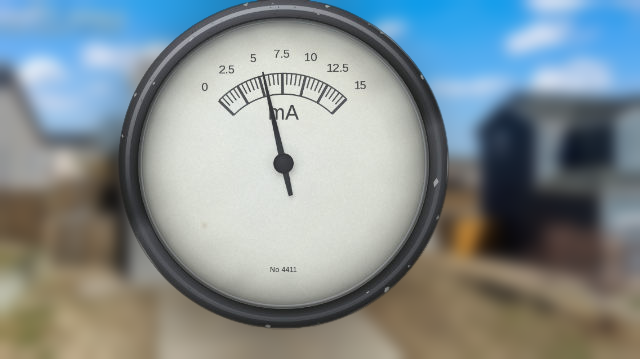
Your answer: 5.5 mA
